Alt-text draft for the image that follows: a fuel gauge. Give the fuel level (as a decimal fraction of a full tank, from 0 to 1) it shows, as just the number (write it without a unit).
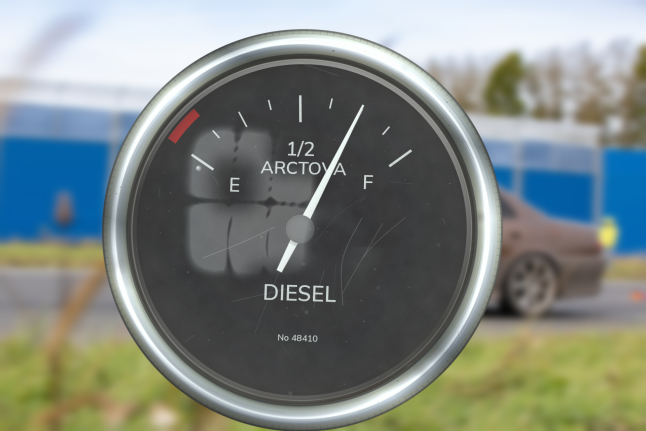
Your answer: 0.75
